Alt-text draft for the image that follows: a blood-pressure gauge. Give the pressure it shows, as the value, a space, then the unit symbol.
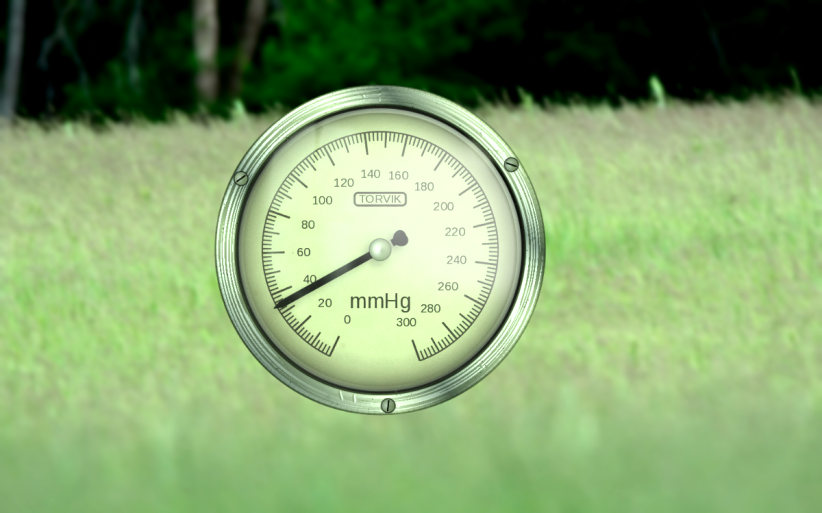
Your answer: 34 mmHg
